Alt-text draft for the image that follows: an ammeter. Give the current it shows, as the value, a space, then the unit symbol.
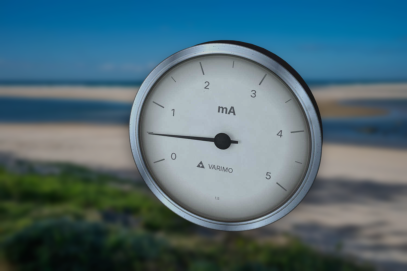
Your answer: 0.5 mA
